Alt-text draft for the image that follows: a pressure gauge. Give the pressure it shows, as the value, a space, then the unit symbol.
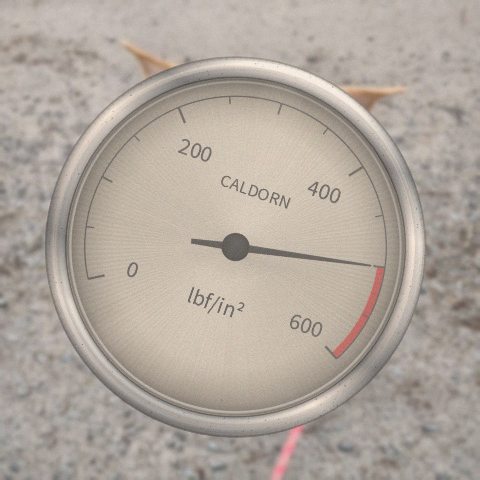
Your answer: 500 psi
